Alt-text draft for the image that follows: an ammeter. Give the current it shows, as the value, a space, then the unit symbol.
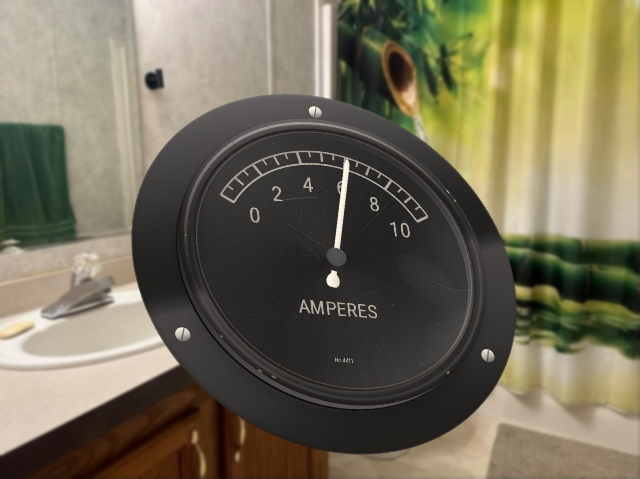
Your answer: 6 A
